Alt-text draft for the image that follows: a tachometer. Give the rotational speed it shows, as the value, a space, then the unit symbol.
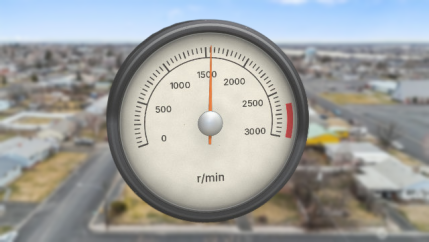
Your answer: 1550 rpm
